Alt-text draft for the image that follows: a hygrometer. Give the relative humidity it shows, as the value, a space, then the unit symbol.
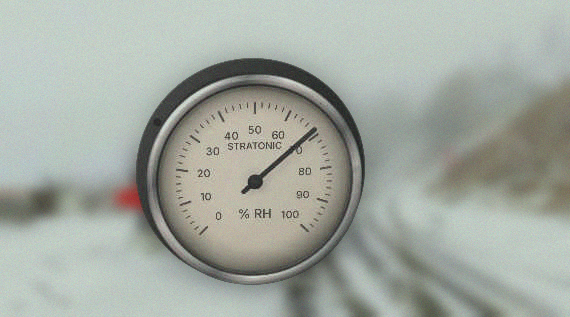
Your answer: 68 %
